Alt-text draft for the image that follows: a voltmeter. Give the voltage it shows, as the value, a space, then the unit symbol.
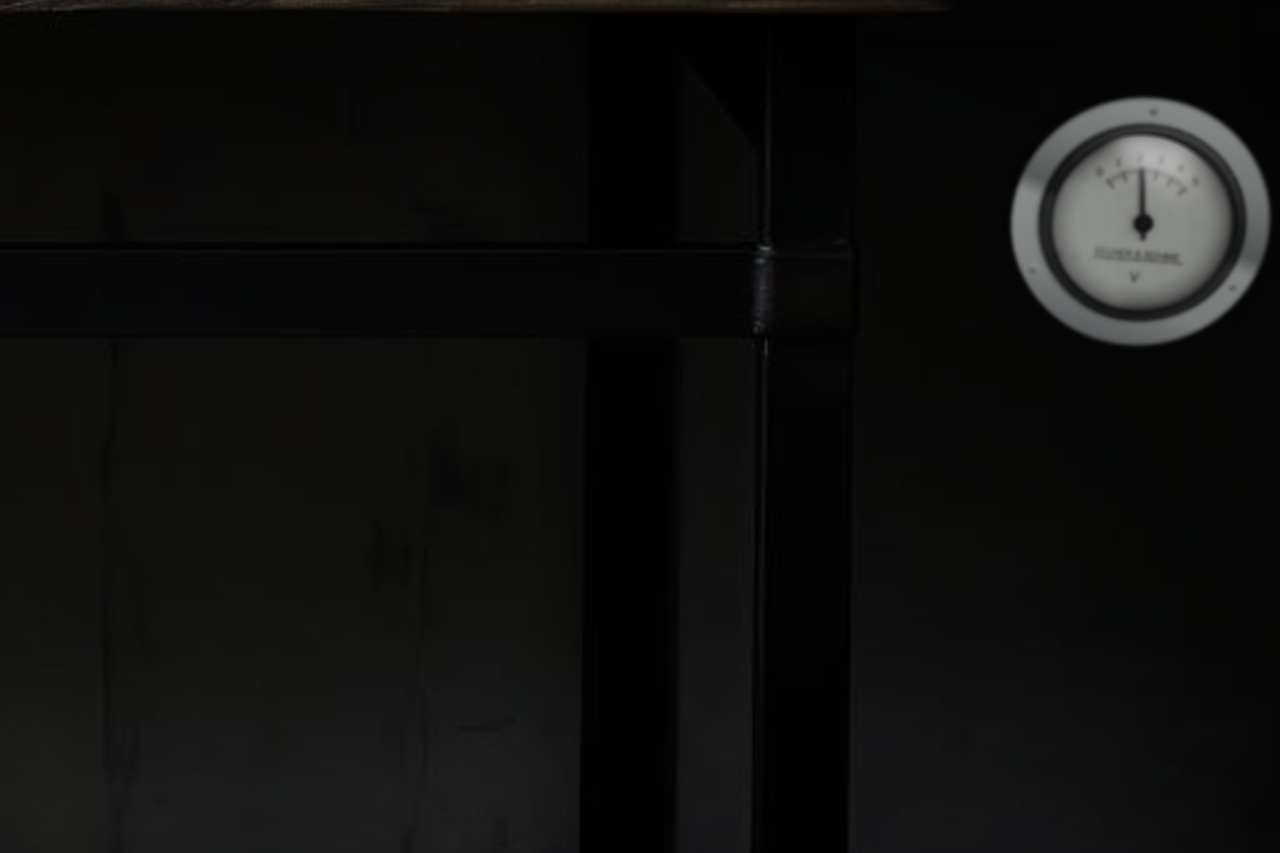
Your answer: 2 V
